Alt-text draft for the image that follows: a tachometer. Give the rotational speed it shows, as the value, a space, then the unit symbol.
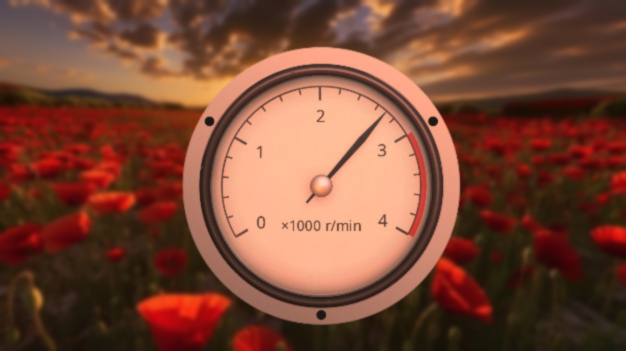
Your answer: 2700 rpm
